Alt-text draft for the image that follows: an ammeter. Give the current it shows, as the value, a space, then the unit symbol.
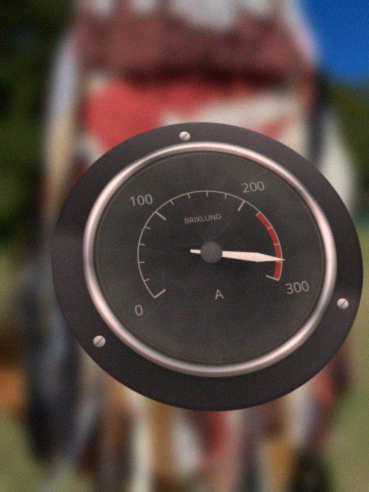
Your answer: 280 A
